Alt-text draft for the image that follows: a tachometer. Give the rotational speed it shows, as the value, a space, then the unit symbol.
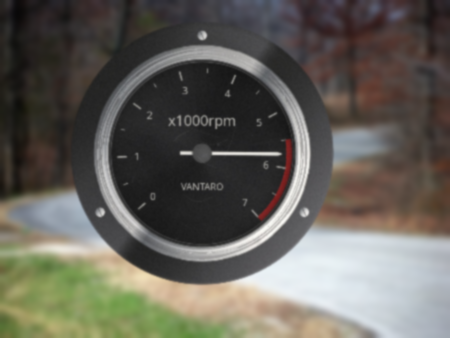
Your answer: 5750 rpm
